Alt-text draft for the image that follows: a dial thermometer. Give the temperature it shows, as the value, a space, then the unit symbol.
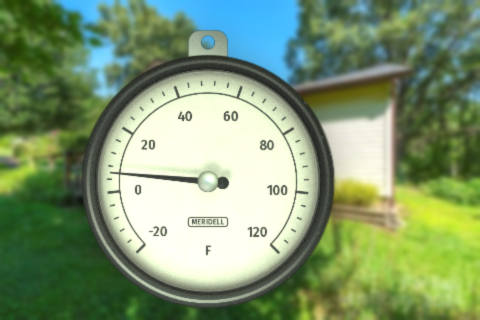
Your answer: 6 °F
